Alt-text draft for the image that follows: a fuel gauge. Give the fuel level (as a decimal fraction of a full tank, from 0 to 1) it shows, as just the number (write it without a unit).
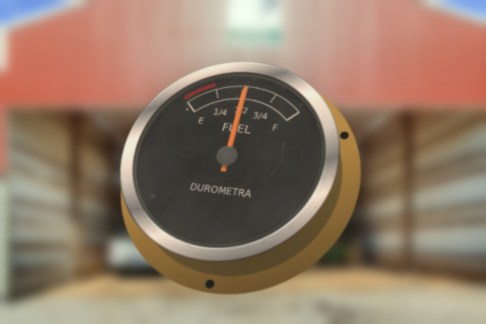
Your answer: 0.5
